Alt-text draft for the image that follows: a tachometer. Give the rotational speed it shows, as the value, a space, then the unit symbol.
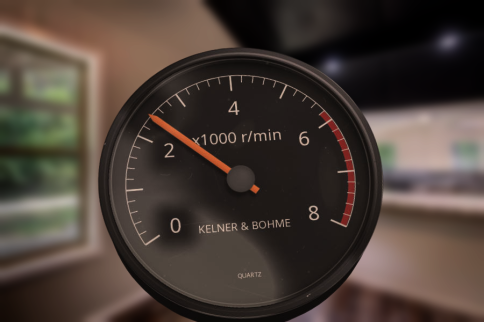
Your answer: 2400 rpm
